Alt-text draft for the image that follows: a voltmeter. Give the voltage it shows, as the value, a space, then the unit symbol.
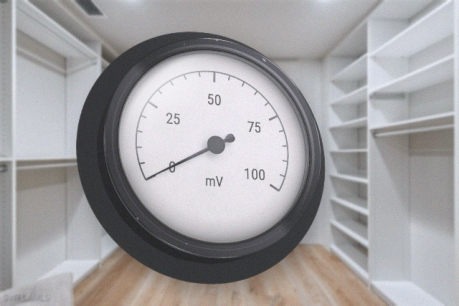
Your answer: 0 mV
